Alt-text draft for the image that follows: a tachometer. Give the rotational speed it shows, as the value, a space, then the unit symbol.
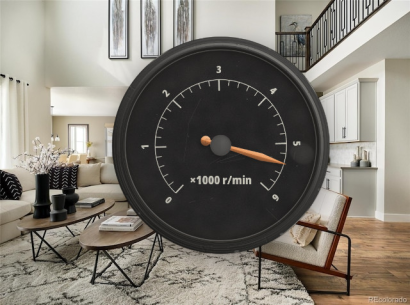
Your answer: 5400 rpm
